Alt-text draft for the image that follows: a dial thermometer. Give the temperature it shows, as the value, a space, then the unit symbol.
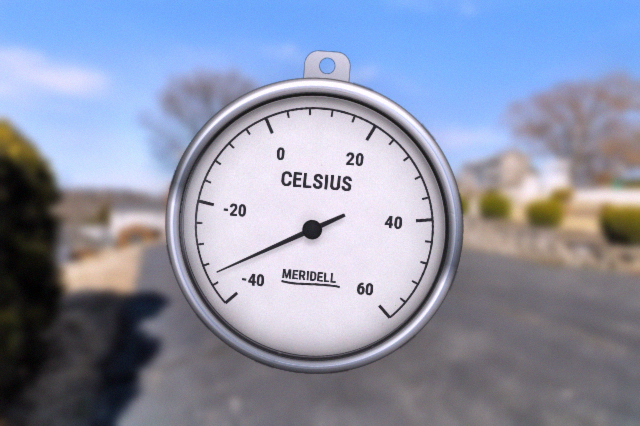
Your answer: -34 °C
